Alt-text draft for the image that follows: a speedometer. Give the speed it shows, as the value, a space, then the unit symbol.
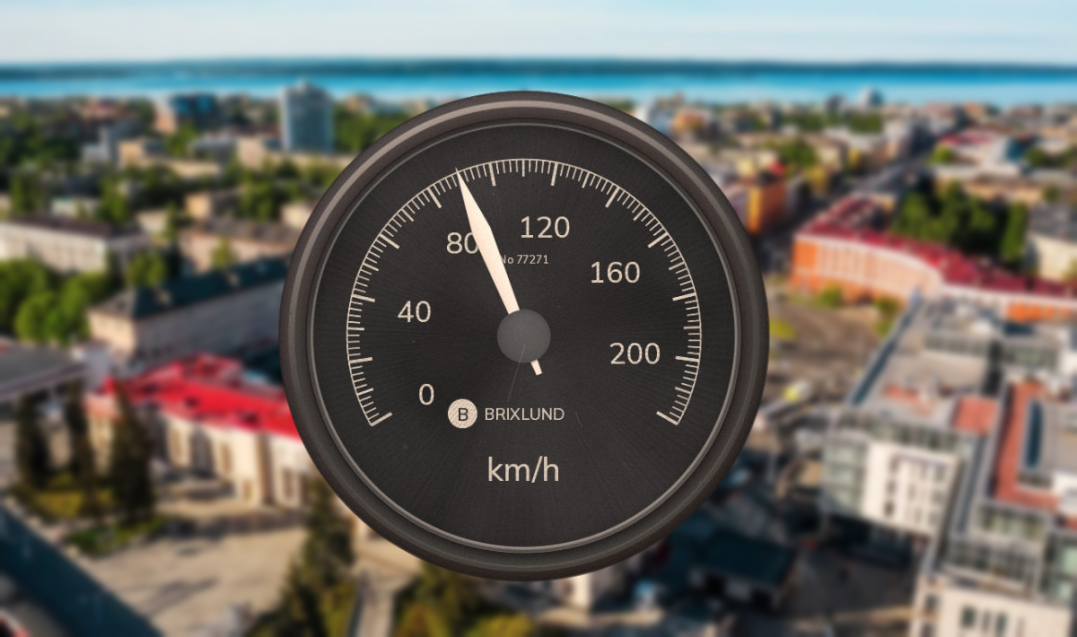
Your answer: 90 km/h
